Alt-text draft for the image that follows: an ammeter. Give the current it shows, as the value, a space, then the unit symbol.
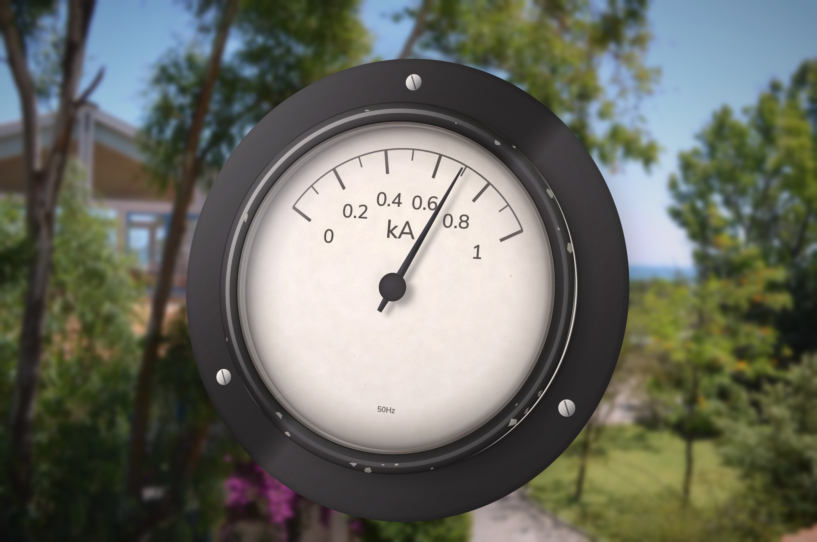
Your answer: 0.7 kA
